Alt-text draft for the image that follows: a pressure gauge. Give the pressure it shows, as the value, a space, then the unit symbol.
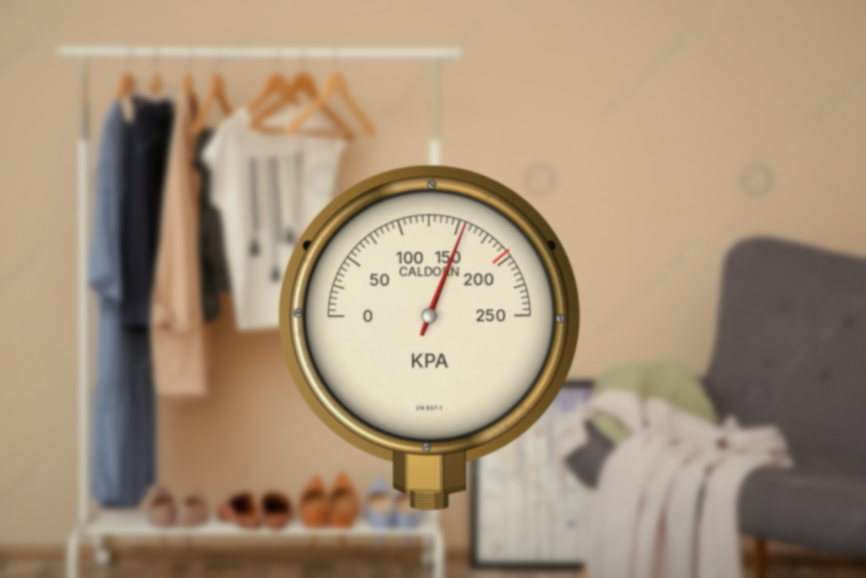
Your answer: 155 kPa
